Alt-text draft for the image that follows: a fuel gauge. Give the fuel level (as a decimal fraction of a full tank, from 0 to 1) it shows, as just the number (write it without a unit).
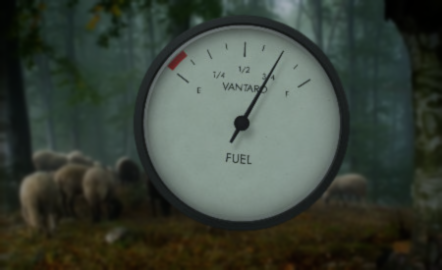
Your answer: 0.75
